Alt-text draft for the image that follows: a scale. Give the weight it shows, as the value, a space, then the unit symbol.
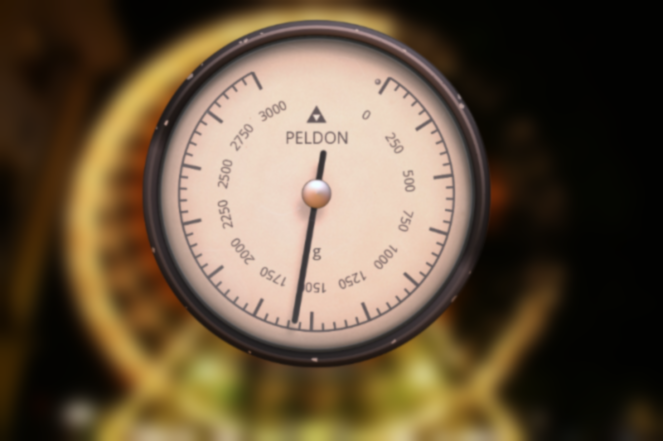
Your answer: 1575 g
